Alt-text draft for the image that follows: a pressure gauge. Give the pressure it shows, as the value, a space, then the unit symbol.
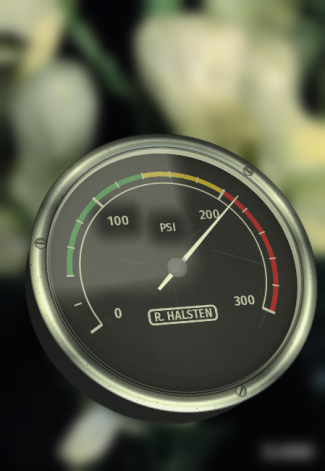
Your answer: 210 psi
